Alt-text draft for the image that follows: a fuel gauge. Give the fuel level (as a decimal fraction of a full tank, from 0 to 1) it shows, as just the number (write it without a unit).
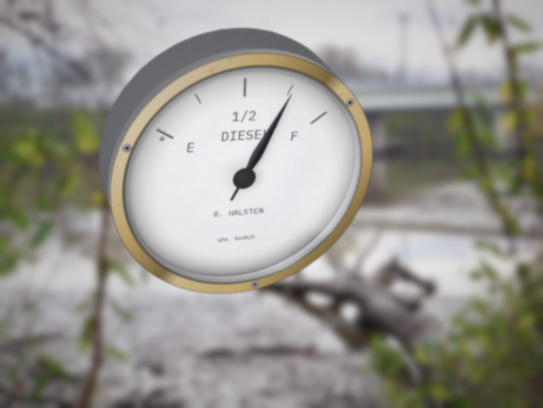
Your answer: 0.75
